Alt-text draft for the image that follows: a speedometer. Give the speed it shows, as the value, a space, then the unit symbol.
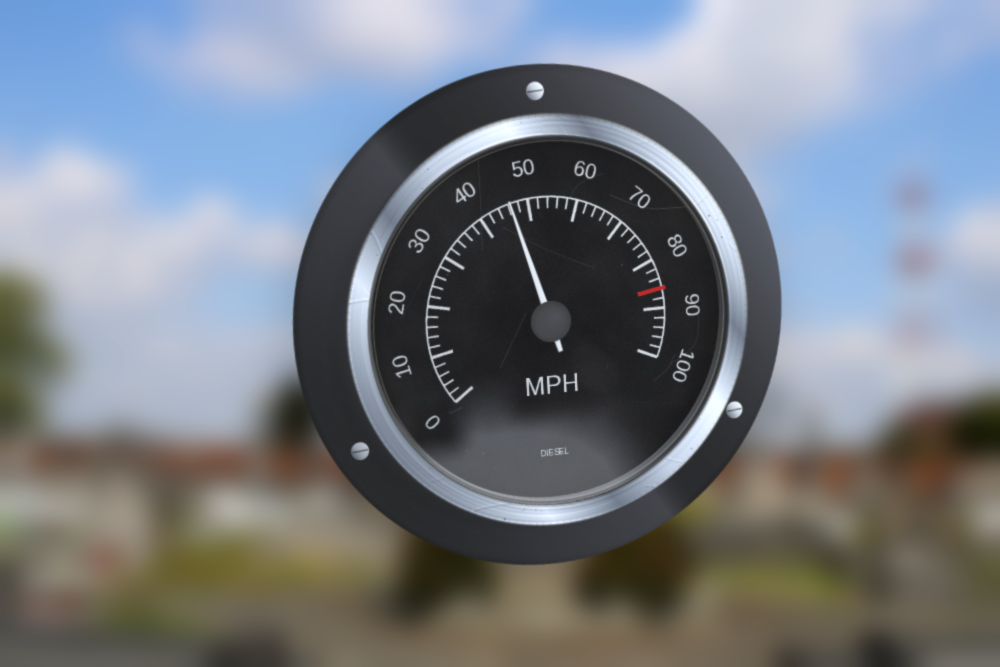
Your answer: 46 mph
